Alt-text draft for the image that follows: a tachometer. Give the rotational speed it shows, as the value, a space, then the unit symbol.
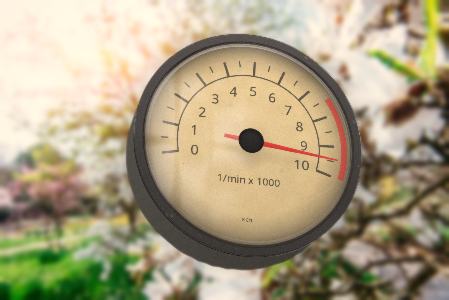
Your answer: 9500 rpm
